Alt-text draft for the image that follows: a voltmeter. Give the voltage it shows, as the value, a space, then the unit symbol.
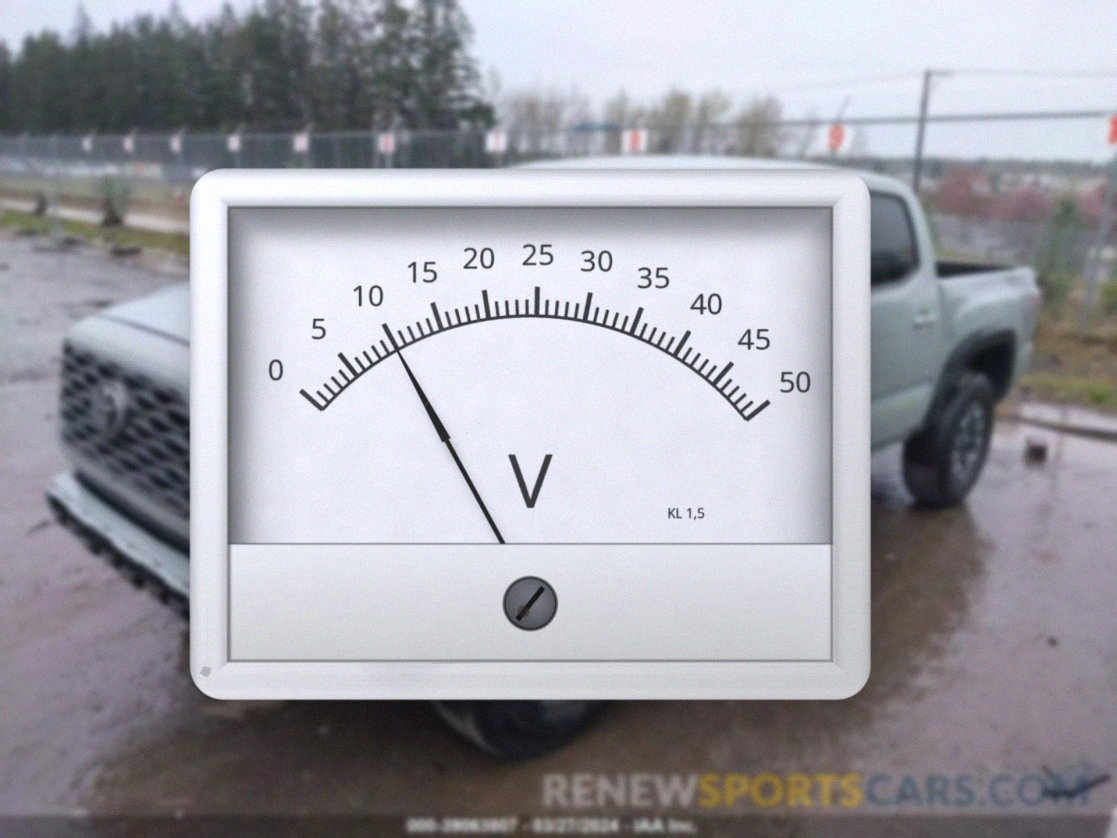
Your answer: 10 V
